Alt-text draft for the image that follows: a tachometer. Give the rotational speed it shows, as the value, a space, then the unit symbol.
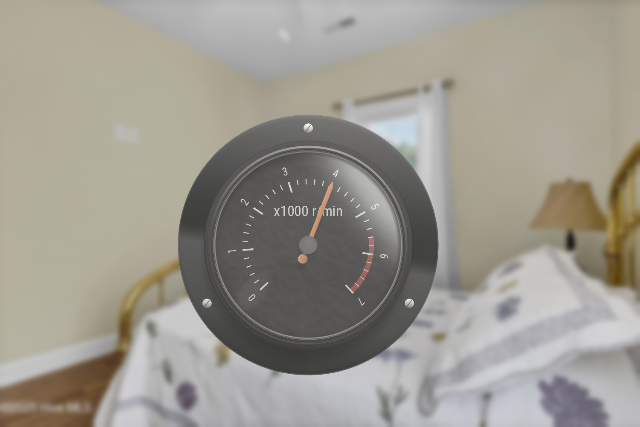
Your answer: 4000 rpm
